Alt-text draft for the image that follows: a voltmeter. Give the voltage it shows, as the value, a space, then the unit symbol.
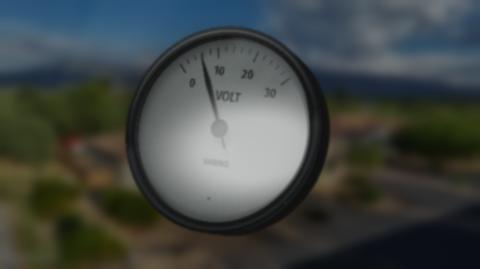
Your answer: 6 V
